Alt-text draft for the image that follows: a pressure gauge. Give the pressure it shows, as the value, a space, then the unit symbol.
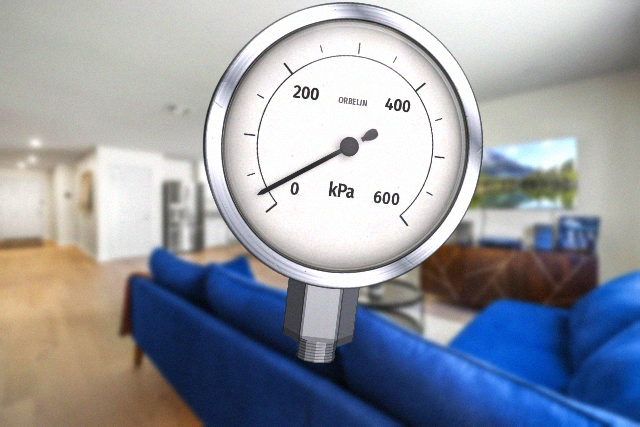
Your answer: 25 kPa
